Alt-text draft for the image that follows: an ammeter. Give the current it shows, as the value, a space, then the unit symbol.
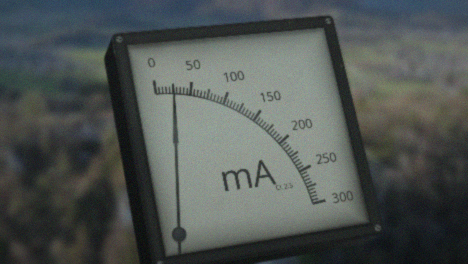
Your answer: 25 mA
